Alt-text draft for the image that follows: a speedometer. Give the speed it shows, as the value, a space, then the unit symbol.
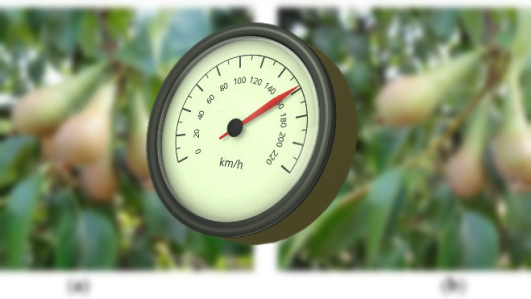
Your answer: 160 km/h
